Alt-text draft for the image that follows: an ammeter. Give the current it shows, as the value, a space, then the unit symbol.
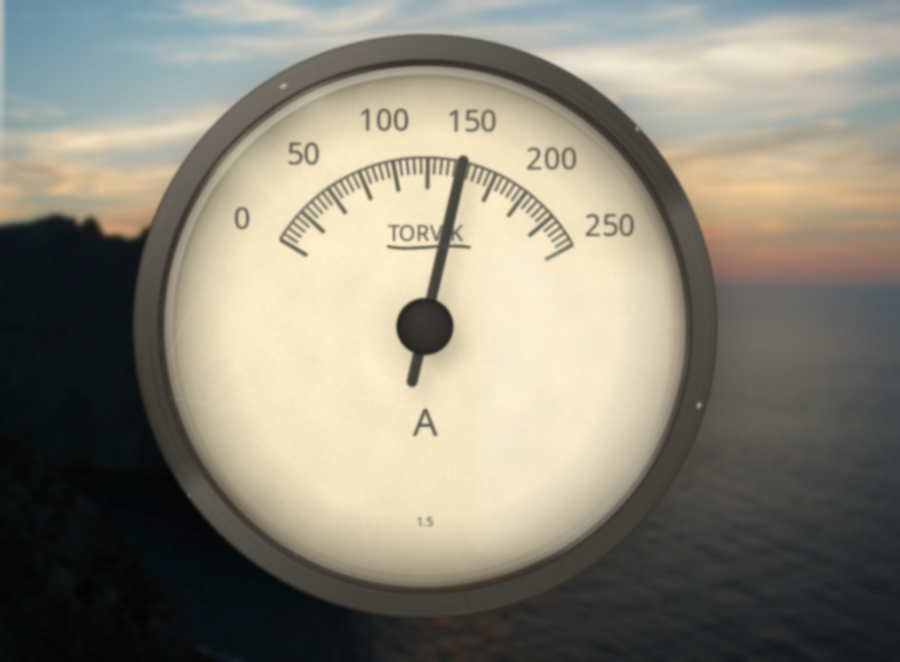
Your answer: 150 A
